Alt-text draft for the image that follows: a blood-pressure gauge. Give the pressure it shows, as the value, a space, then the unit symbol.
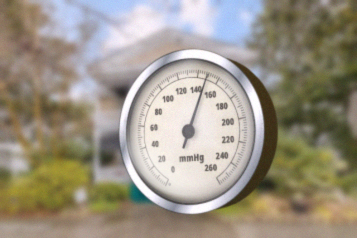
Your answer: 150 mmHg
